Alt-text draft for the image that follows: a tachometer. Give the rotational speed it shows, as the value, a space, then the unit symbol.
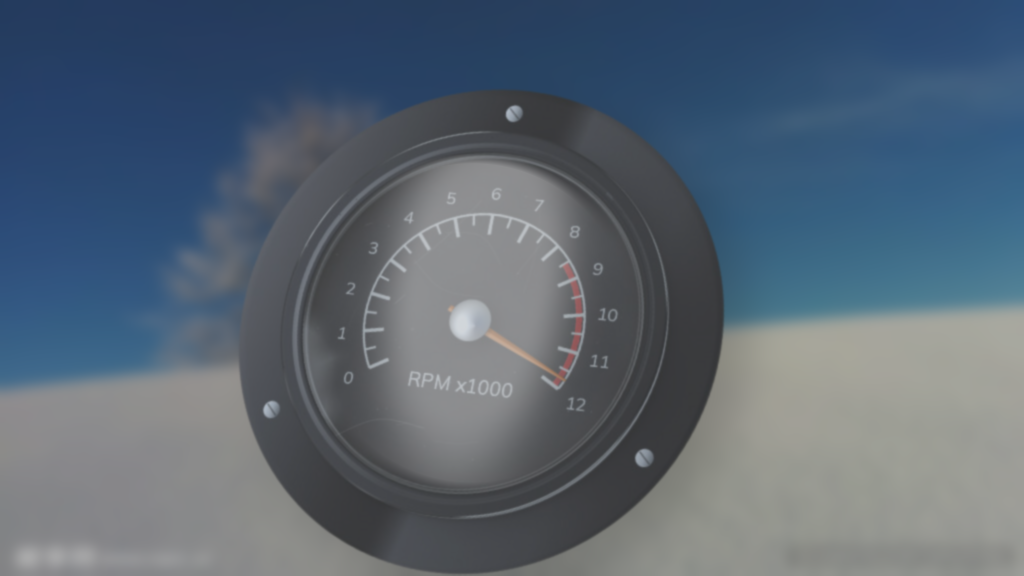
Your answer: 11750 rpm
